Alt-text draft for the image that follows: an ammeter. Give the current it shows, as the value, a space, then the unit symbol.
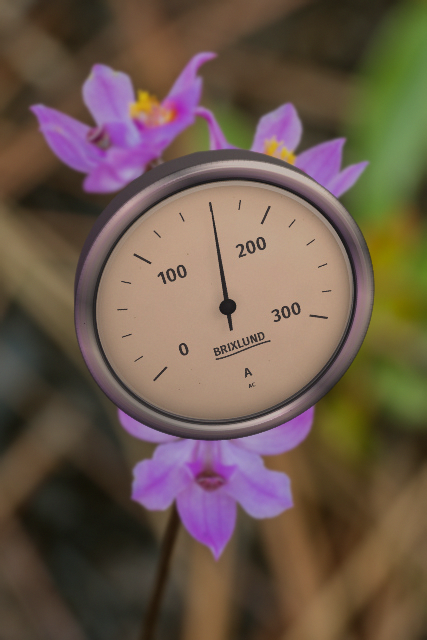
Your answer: 160 A
